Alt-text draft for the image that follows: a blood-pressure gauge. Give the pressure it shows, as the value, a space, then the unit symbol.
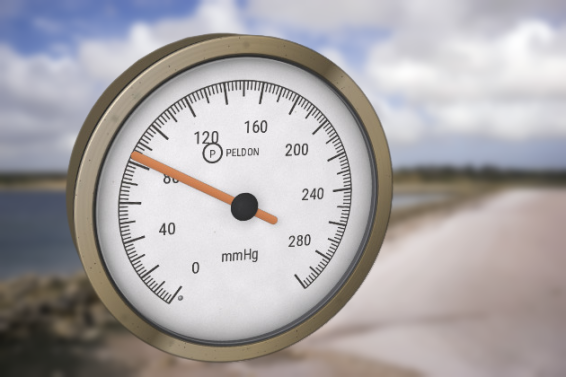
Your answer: 84 mmHg
